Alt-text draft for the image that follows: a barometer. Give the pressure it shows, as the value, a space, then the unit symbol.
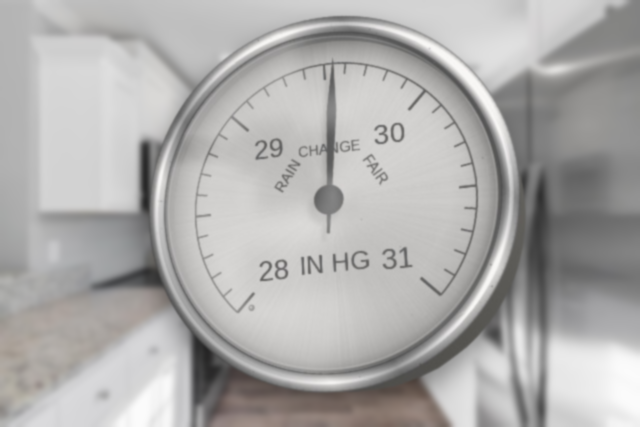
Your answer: 29.55 inHg
